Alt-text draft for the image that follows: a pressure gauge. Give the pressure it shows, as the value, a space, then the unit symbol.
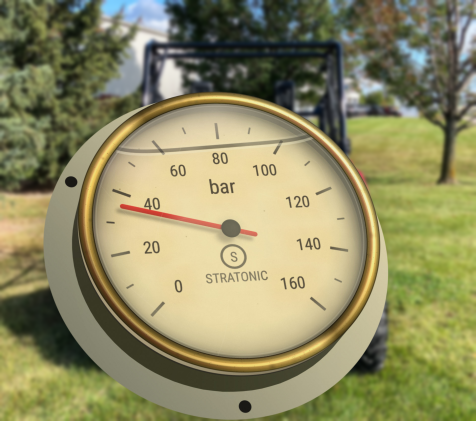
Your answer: 35 bar
